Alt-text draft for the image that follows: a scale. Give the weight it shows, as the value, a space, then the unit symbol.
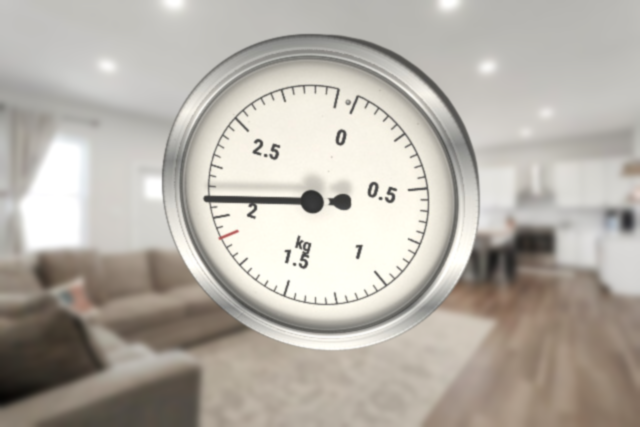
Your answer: 2.1 kg
